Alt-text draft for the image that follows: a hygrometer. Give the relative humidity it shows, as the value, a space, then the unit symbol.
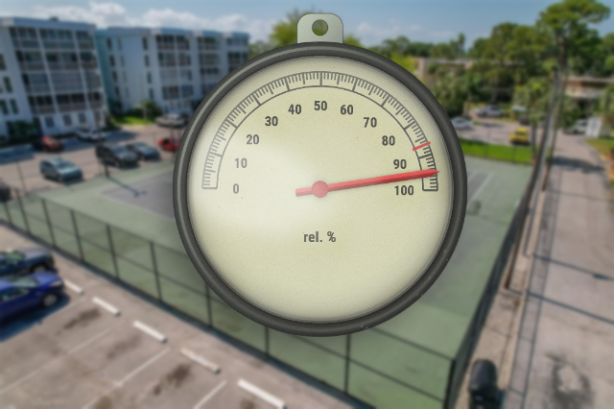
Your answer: 95 %
